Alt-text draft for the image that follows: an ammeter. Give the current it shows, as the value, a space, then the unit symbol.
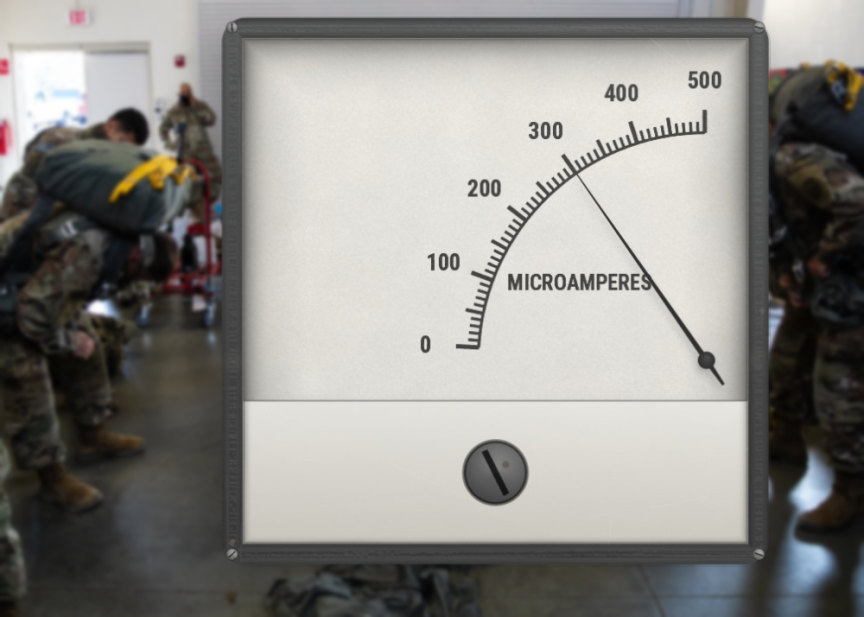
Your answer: 300 µA
